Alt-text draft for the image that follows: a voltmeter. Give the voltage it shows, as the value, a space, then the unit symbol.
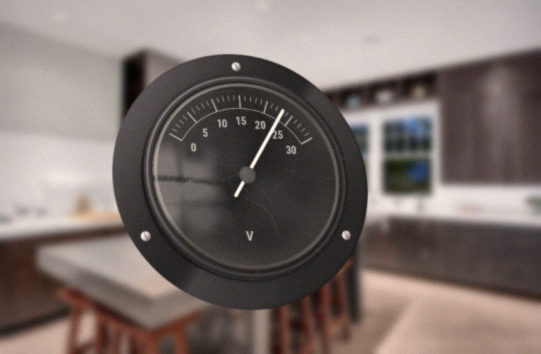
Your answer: 23 V
